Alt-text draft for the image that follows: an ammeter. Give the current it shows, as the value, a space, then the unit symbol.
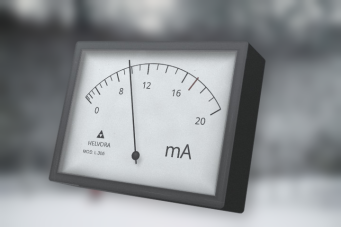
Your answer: 10 mA
